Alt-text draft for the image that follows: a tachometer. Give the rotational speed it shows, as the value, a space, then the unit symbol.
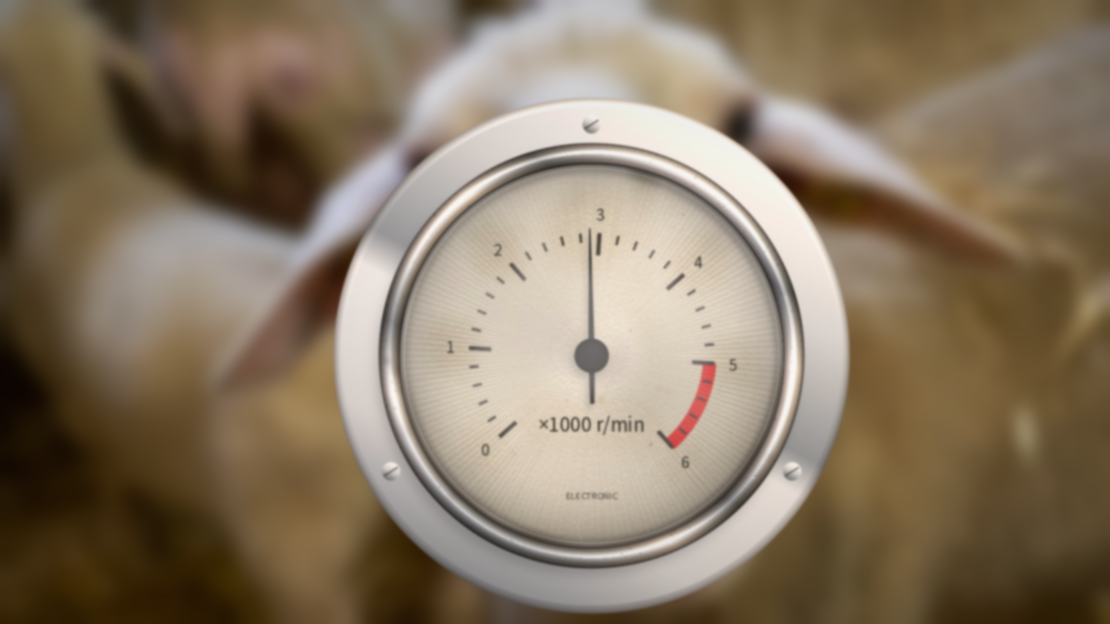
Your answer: 2900 rpm
